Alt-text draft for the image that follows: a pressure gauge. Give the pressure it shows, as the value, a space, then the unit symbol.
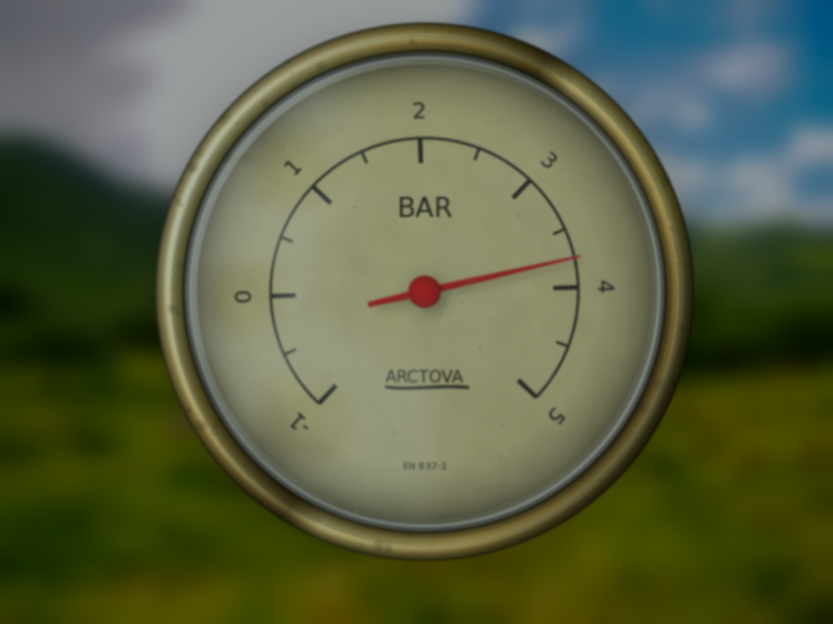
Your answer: 3.75 bar
